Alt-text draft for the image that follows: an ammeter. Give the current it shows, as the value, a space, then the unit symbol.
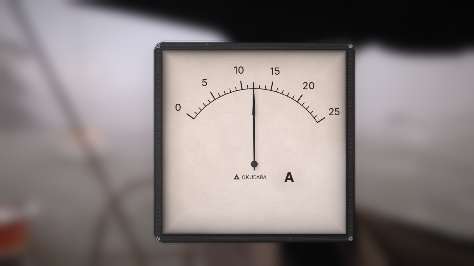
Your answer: 12 A
